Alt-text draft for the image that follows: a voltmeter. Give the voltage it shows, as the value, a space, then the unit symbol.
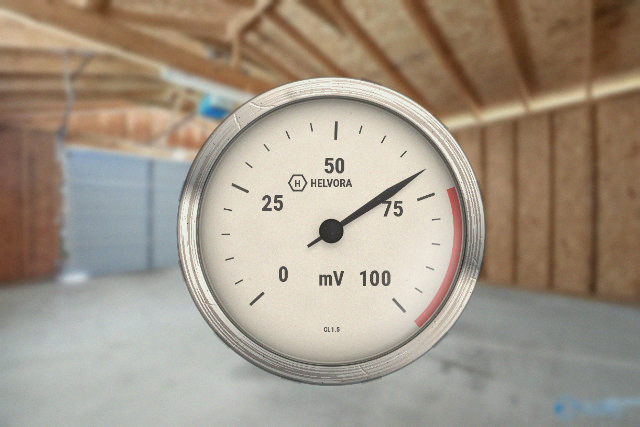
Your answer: 70 mV
